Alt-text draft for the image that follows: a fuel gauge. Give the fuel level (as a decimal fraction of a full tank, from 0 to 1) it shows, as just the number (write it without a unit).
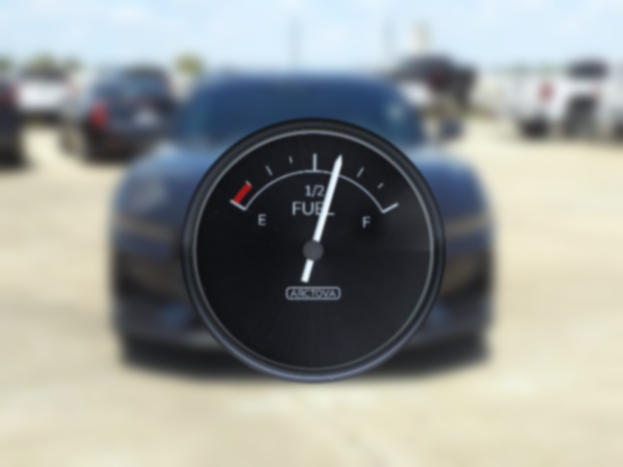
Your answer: 0.625
